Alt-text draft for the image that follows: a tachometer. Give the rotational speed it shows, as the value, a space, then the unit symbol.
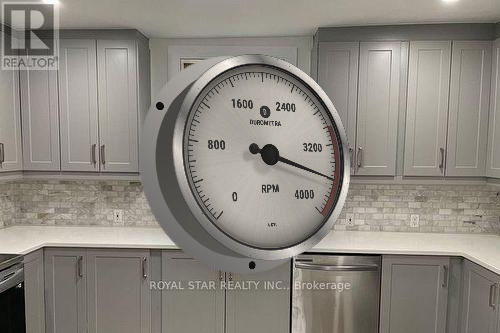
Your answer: 3600 rpm
